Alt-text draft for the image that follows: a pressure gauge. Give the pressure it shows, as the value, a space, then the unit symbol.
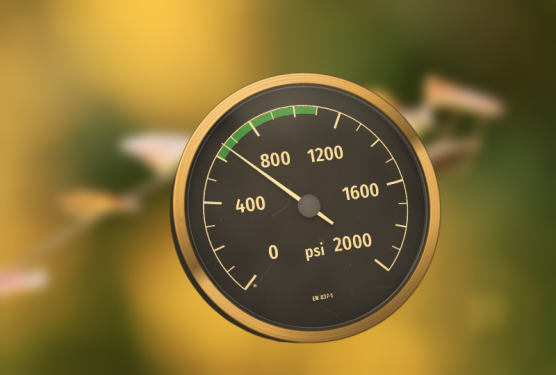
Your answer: 650 psi
